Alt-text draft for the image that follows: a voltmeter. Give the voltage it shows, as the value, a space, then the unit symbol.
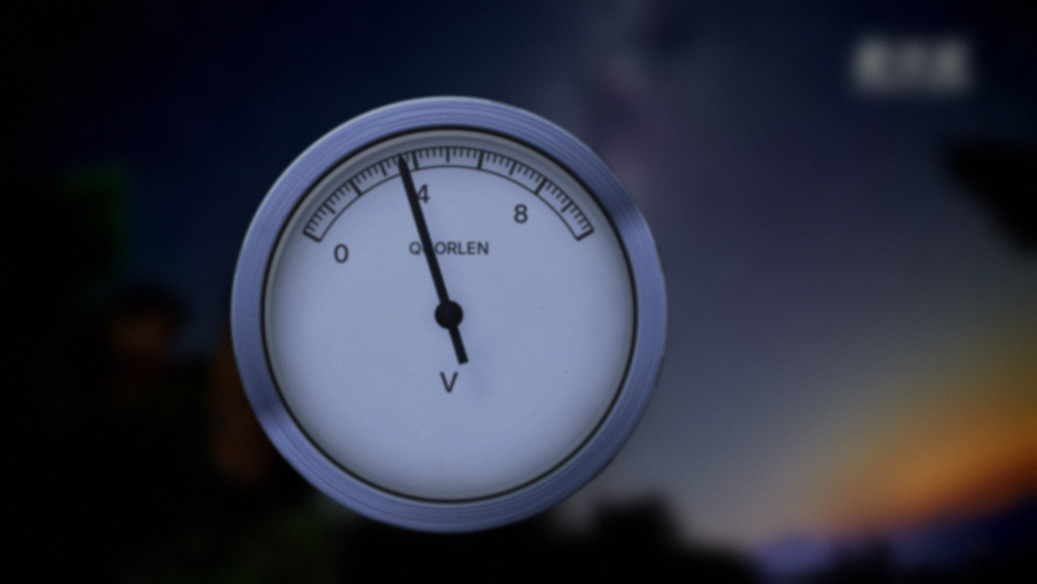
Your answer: 3.6 V
